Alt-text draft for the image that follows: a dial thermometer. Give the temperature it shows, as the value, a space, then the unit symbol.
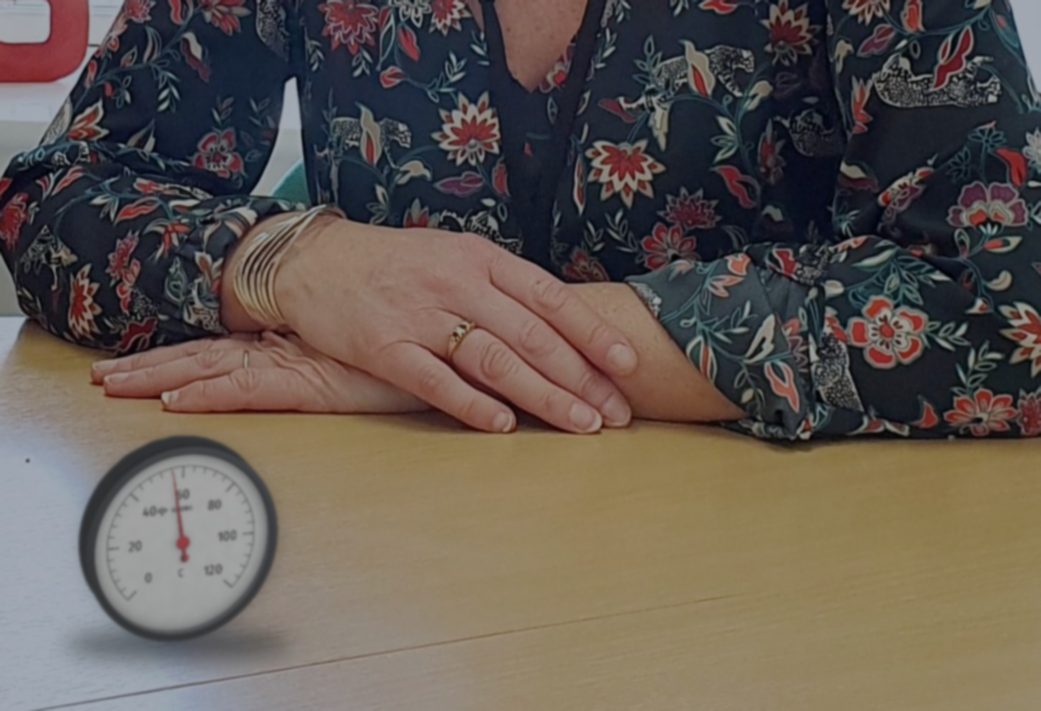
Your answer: 56 °C
